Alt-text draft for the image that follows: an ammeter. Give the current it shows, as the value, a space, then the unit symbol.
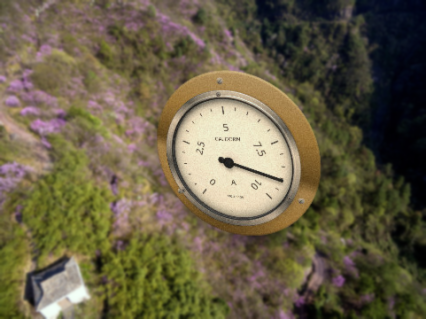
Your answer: 9 A
